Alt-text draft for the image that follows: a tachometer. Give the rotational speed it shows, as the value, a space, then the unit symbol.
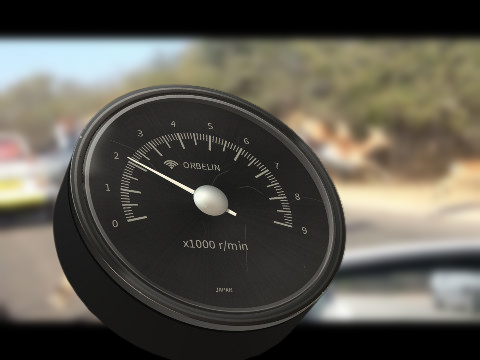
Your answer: 2000 rpm
